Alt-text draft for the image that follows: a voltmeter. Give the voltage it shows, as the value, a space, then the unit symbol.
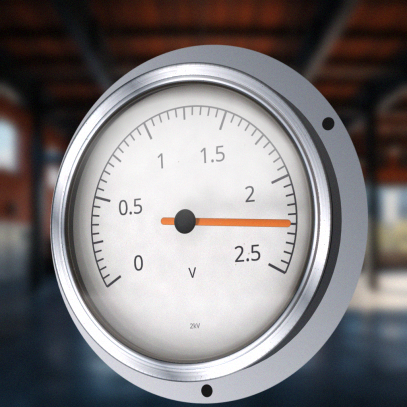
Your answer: 2.25 V
